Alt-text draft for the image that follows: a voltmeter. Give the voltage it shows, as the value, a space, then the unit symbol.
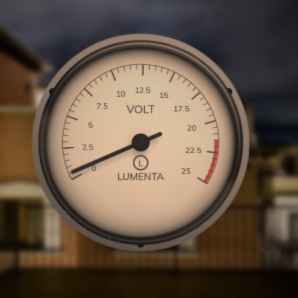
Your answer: 0.5 V
